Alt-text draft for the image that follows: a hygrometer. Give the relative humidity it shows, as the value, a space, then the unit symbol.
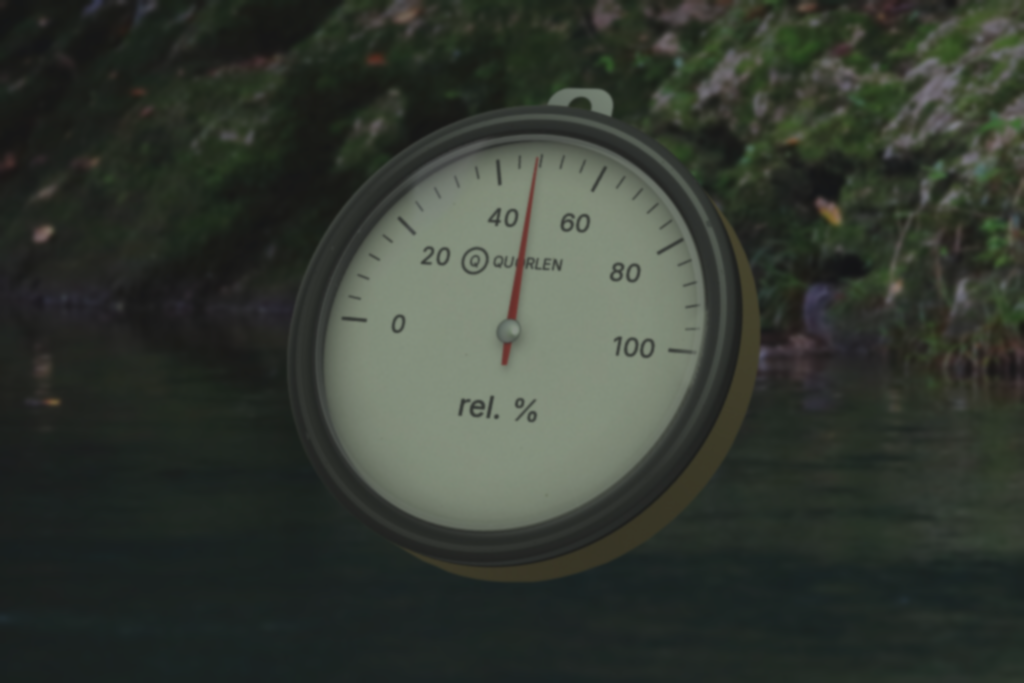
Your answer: 48 %
